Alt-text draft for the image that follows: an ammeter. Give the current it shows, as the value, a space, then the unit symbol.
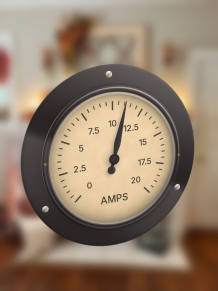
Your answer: 11 A
